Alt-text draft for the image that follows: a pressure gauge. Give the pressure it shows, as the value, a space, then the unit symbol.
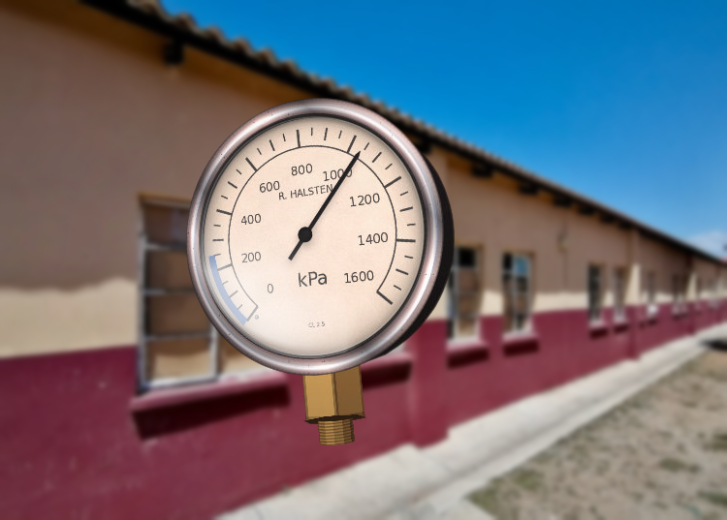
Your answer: 1050 kPa
